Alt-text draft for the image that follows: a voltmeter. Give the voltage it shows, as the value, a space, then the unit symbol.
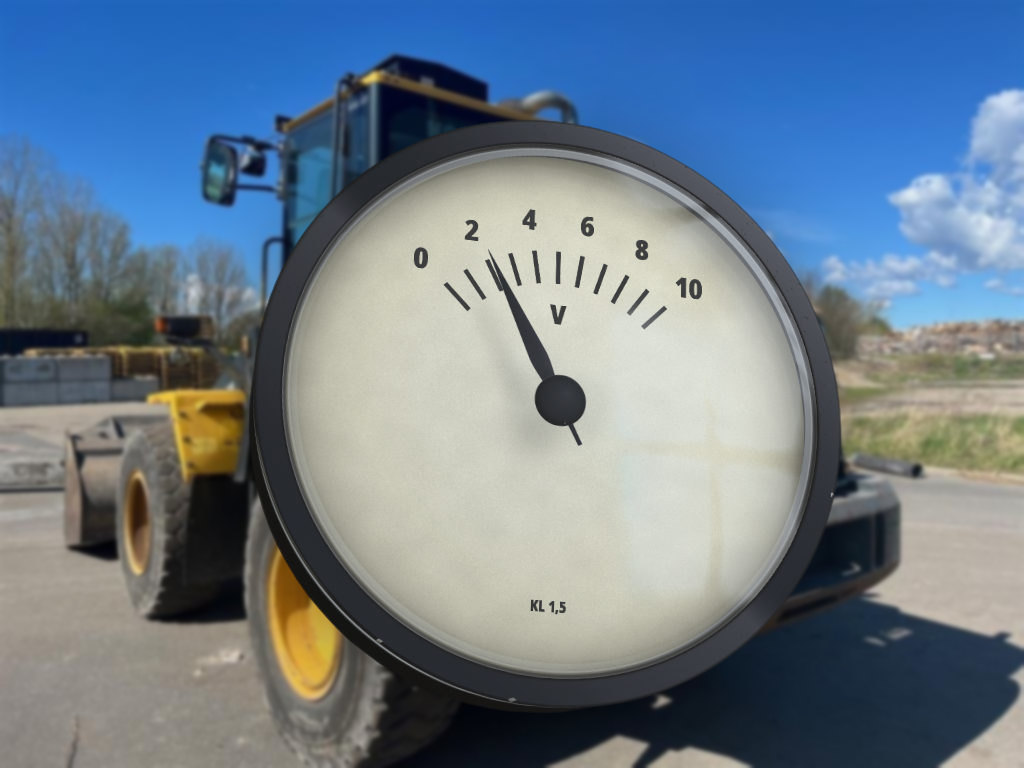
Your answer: 2 V
